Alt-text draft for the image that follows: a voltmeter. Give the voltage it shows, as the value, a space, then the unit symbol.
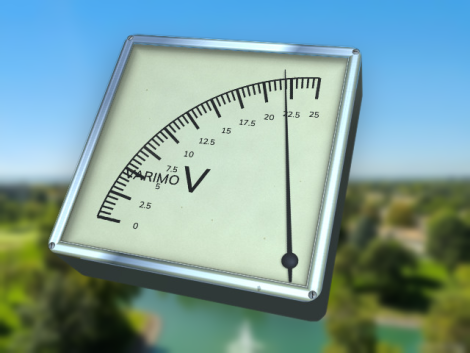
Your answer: 22 V
